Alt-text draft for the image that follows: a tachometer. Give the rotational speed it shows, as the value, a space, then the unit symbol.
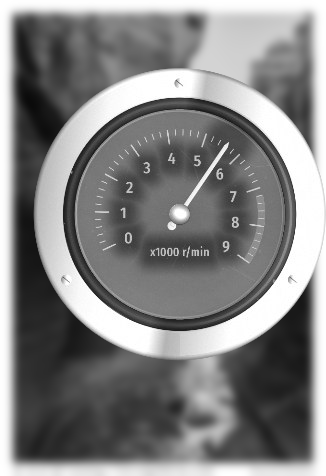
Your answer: 5600 rpm
